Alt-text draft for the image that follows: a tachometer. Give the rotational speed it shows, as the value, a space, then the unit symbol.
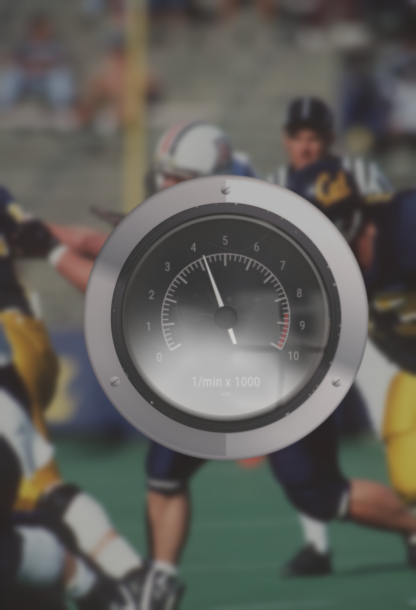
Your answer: 4200 rpm
